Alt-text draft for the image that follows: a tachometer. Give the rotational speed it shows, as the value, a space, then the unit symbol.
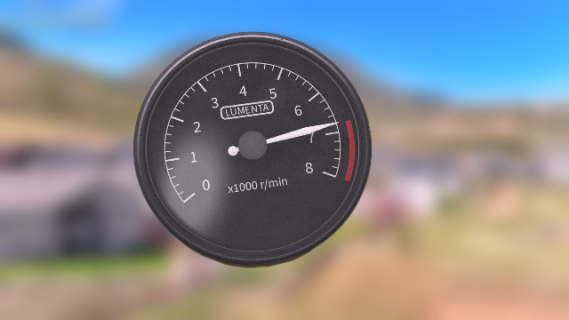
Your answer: 6800 rpm
